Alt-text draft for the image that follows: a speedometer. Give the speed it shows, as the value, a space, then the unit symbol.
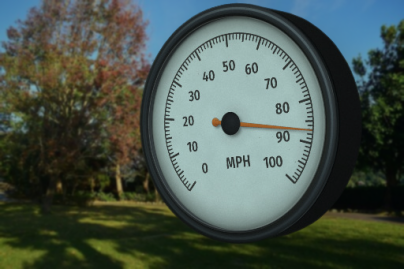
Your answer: 87 mph
